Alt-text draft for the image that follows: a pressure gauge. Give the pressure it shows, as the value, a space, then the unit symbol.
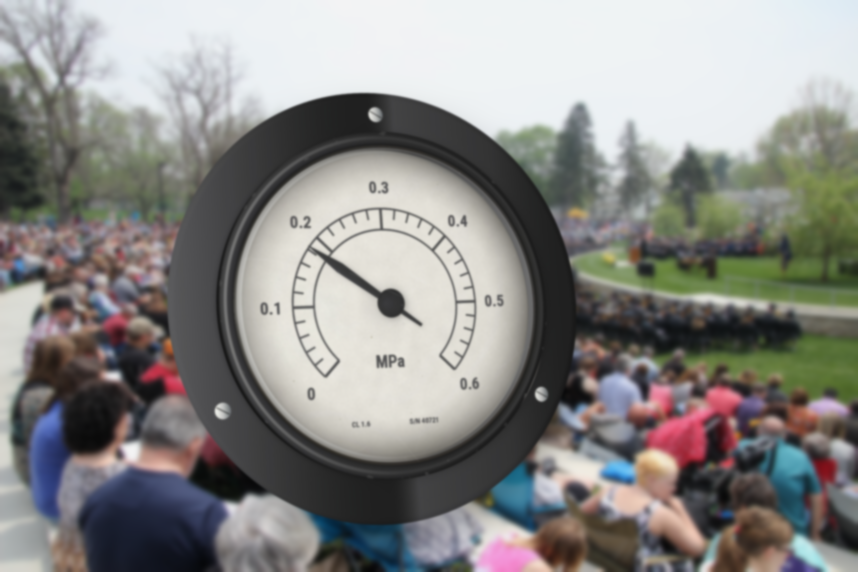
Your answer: 0.18 MPa
